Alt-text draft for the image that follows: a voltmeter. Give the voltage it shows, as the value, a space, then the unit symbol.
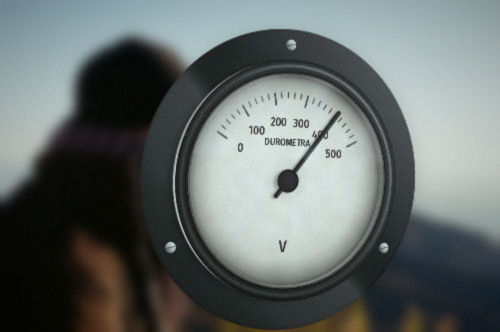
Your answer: 400 V
